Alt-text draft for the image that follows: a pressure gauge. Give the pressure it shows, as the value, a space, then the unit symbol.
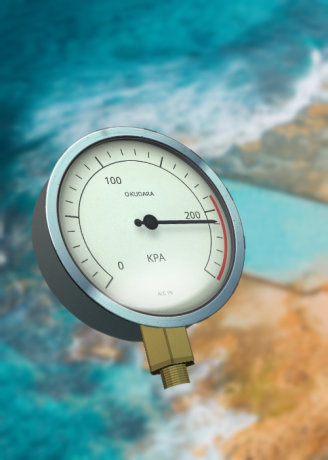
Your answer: 210 kPa
